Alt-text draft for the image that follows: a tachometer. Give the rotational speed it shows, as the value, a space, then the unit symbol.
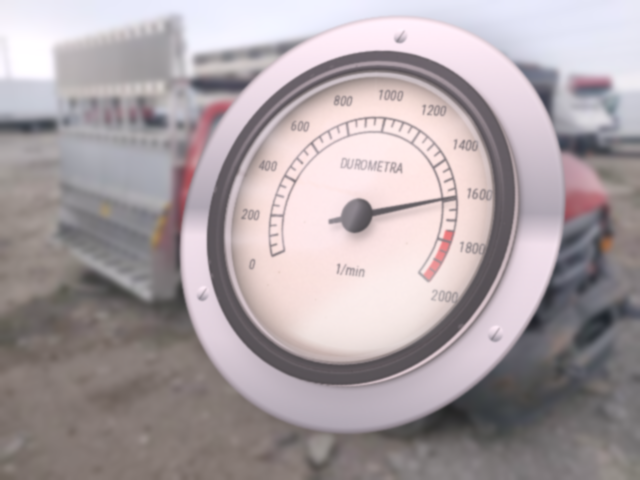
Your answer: 1600 rpm
